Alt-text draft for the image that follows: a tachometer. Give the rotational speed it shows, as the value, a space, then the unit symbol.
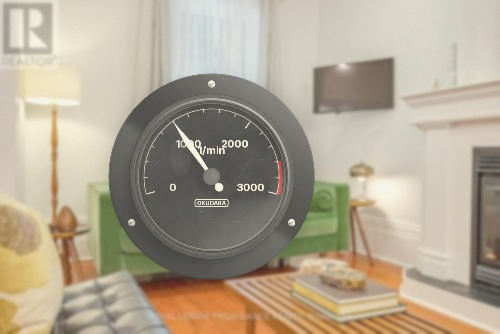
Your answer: 1000 rpm
